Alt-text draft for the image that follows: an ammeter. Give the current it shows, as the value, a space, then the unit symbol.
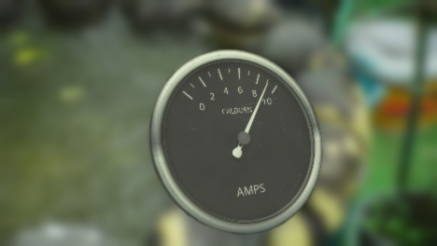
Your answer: 9 A
